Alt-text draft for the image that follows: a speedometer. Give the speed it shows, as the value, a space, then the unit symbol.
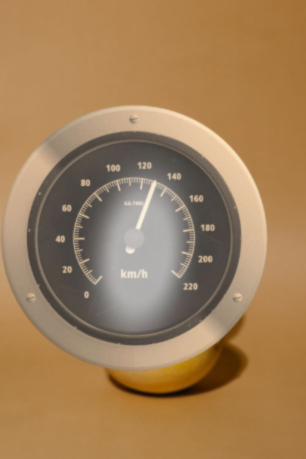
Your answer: 130 km/h
